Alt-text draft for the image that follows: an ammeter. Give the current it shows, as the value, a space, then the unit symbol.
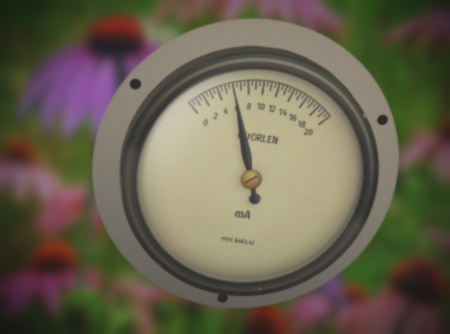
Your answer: 6 mA
